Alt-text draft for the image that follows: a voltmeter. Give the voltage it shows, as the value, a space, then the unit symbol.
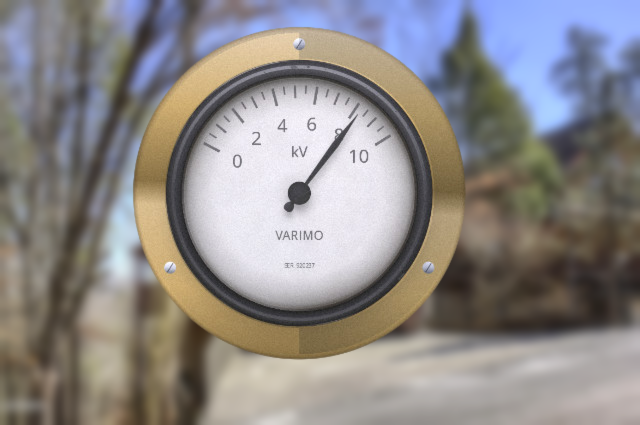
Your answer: 8.25 kV
